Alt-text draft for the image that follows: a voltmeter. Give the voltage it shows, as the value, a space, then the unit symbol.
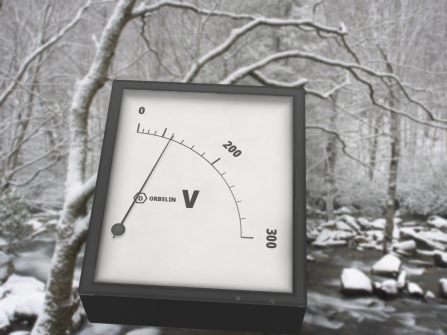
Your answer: 120 V
